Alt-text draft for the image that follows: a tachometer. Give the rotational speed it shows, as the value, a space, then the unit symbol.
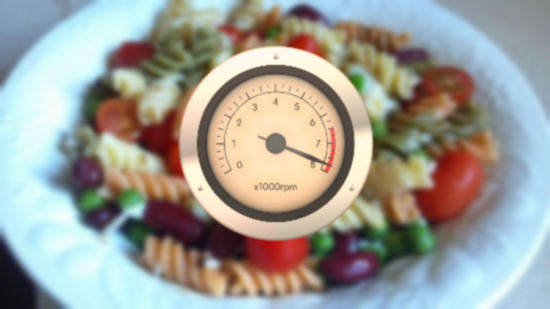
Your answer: 7750 rpm
